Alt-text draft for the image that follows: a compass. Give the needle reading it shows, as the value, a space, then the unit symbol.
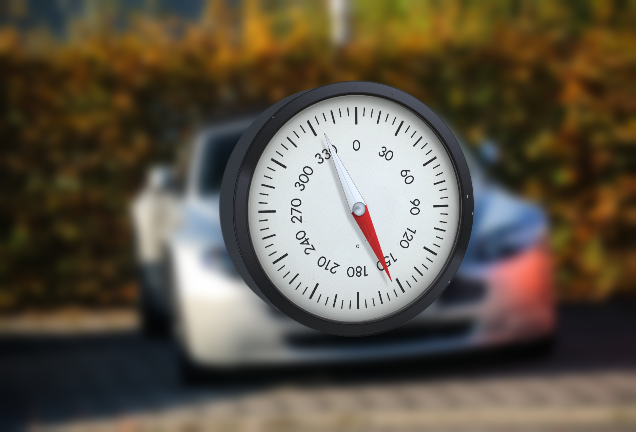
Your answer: 155 °
